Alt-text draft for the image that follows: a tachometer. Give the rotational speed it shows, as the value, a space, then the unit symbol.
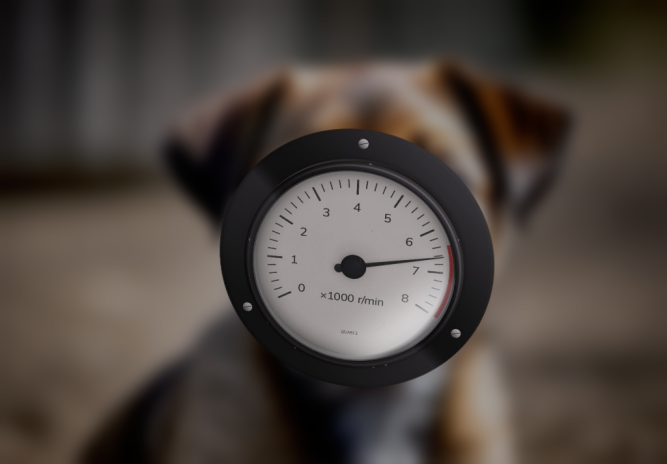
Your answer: 6600 rpm
